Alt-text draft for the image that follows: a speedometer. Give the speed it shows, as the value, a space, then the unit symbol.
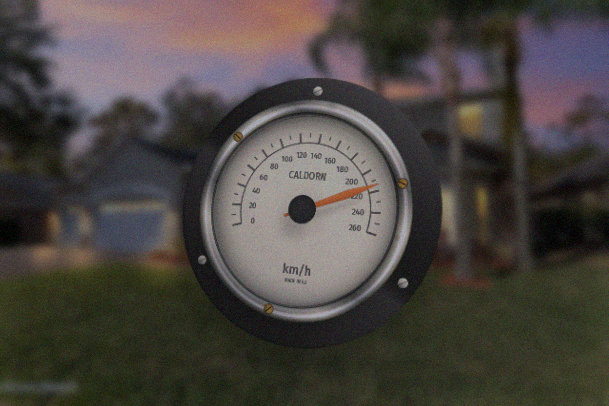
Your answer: 215 km/h
